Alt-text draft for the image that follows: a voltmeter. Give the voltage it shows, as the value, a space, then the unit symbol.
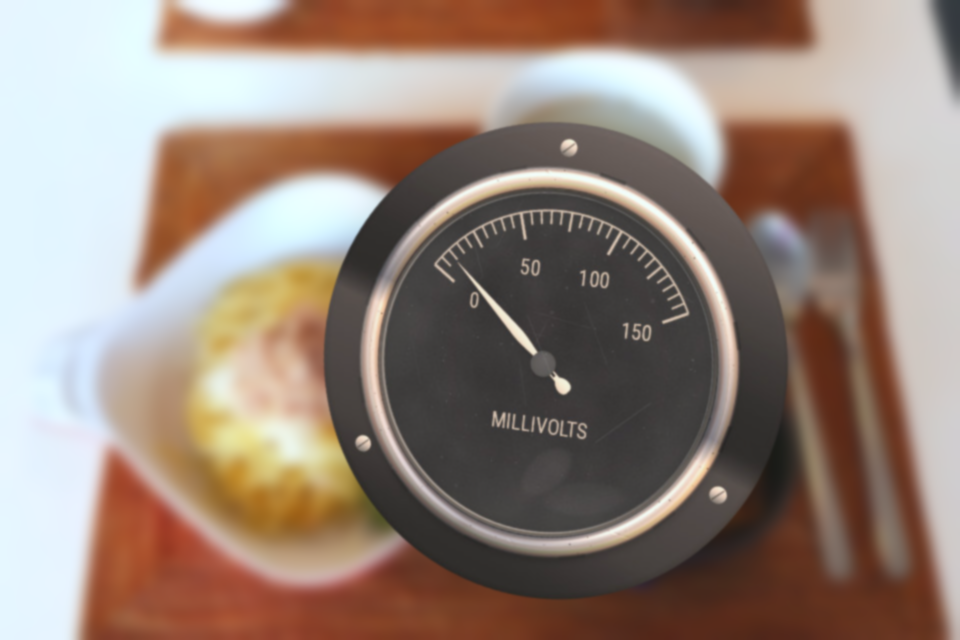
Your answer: 10 mV
